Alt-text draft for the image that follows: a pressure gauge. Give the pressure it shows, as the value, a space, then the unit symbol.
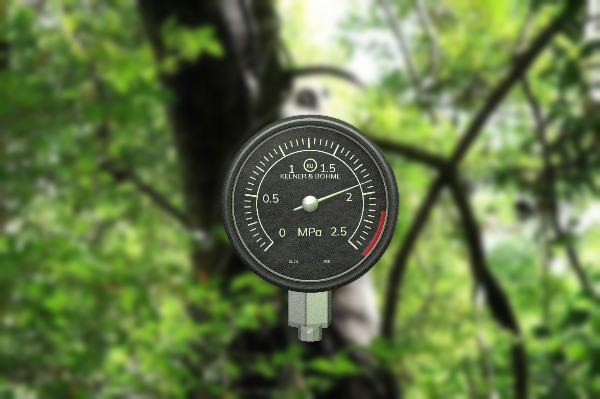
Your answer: 1.9 MPa
